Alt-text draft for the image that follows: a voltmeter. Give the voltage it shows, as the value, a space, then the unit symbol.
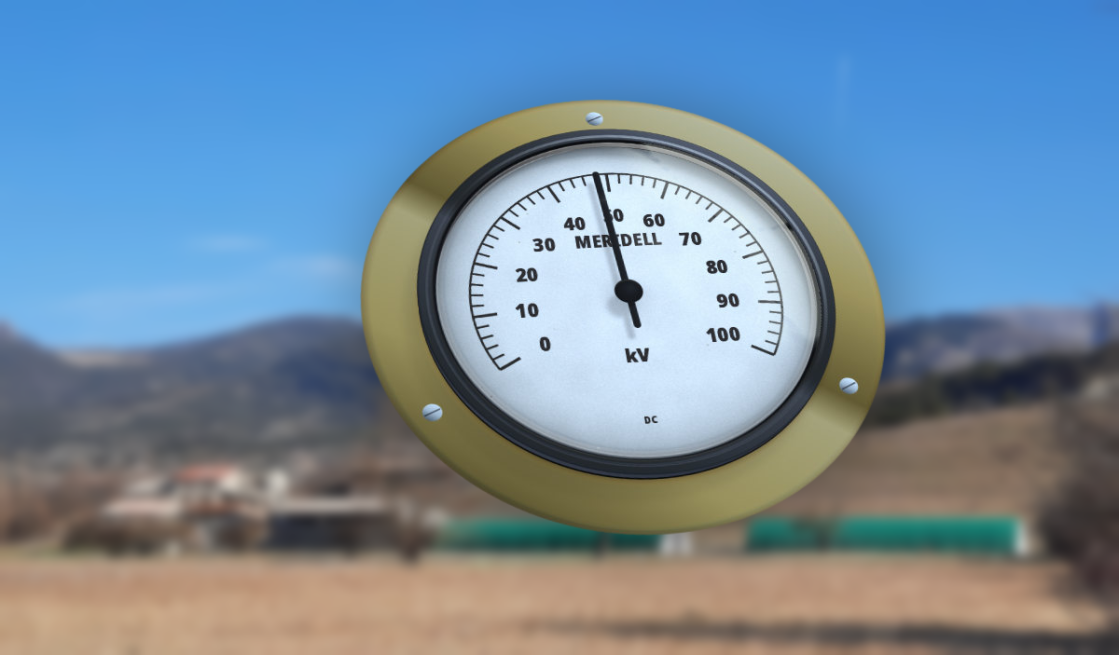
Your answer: 48 kV
